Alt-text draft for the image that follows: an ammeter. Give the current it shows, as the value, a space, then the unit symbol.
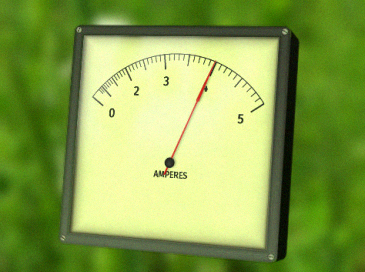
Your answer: 4 A
